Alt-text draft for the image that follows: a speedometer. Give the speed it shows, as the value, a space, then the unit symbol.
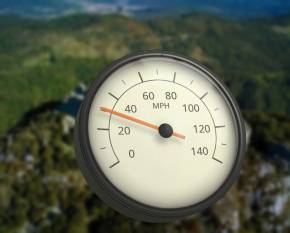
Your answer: 30 mph
